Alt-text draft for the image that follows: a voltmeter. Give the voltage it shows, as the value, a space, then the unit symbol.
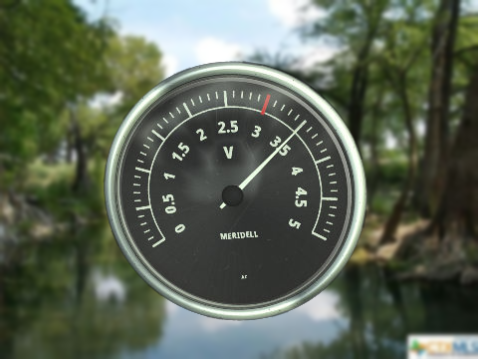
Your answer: 3.5 V
